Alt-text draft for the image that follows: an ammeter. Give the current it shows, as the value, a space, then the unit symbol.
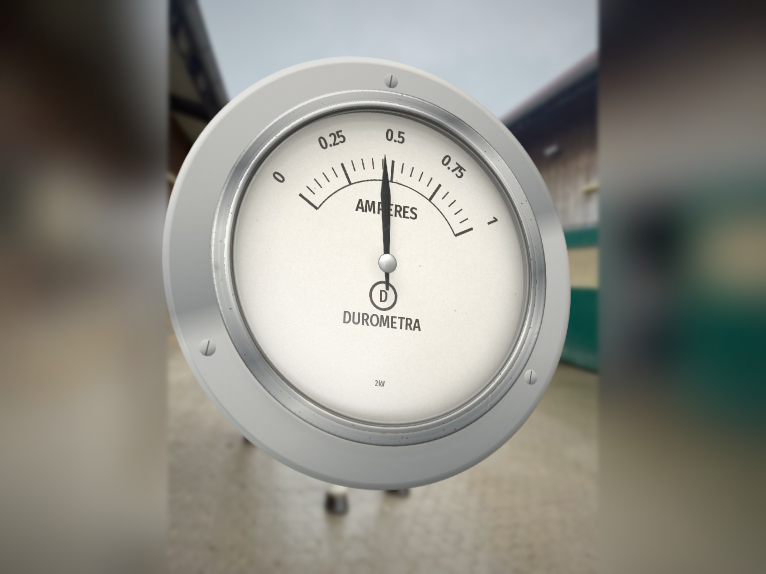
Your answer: 0.45 A
